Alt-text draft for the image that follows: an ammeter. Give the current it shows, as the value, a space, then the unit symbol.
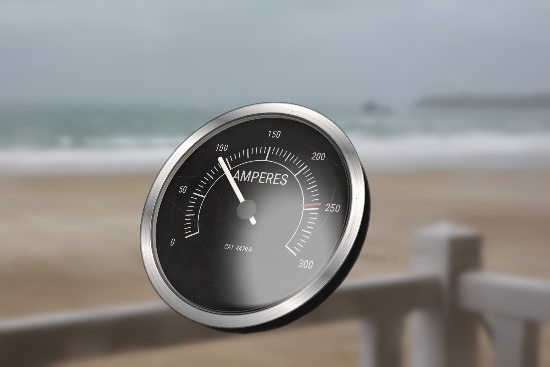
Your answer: 95 A
